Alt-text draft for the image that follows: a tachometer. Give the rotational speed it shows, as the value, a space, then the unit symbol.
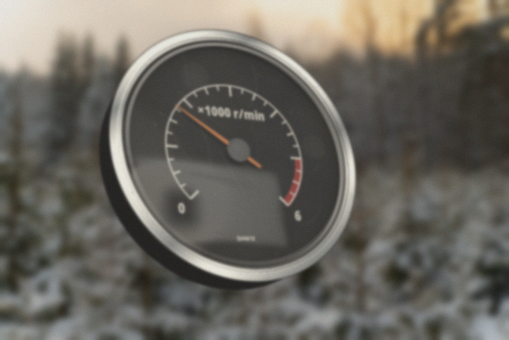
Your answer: 1750 rpm
